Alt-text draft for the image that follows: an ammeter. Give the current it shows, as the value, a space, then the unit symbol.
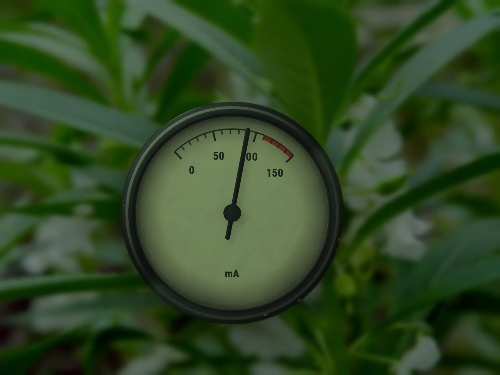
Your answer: 90 mA
